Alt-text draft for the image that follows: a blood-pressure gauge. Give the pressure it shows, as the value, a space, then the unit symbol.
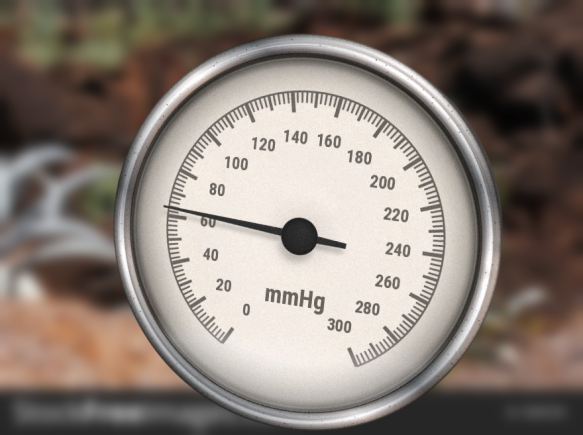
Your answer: 64 mmHg
